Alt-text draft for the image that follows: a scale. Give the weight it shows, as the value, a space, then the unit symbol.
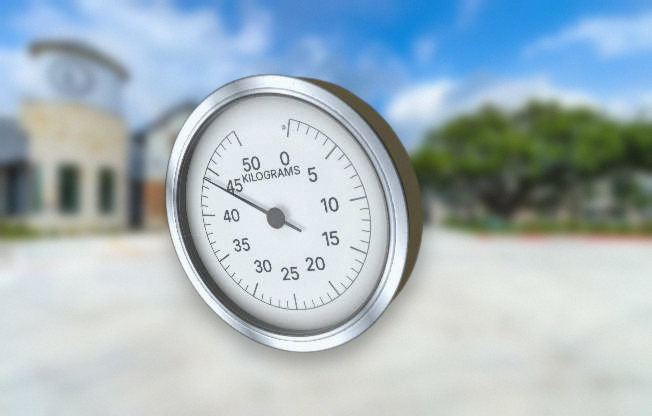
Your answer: 44 kg
